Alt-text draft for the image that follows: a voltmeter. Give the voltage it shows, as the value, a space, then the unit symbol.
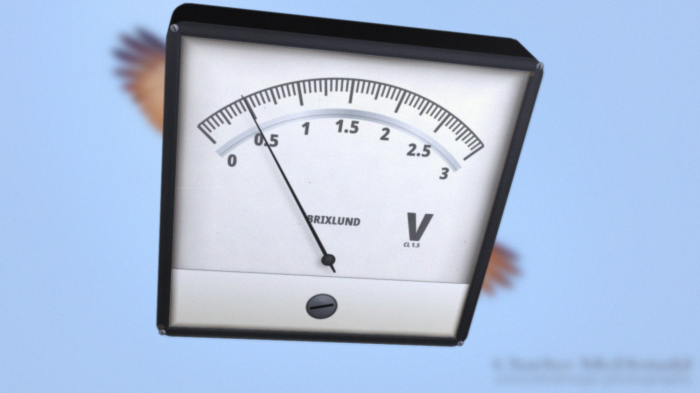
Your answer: 0.5 V
